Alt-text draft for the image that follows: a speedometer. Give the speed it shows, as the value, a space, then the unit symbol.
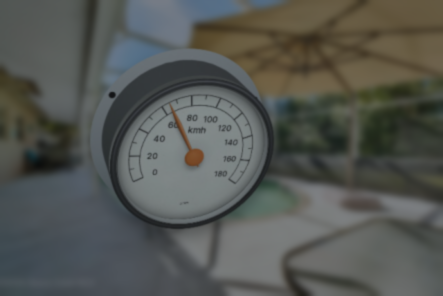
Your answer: 65 km/h
